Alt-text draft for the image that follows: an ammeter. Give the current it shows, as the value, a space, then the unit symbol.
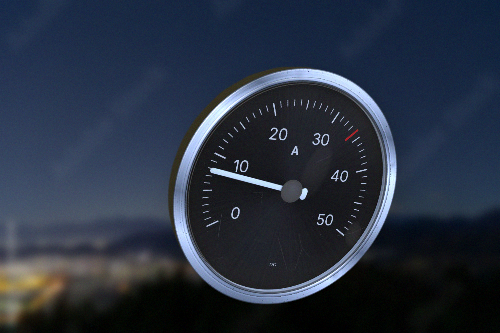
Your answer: 8 A
